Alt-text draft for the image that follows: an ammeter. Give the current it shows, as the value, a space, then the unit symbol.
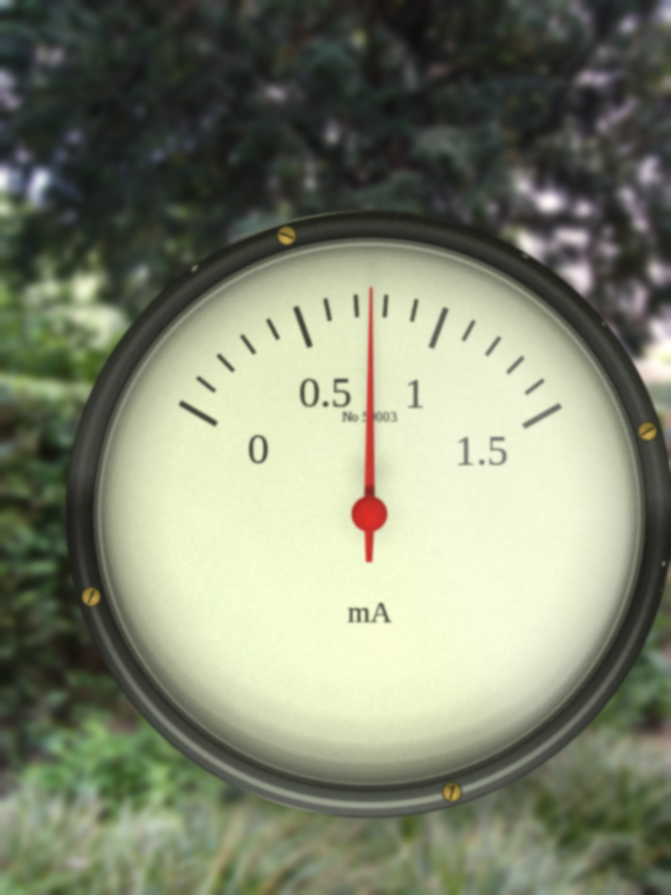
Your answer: 0.75 mA
